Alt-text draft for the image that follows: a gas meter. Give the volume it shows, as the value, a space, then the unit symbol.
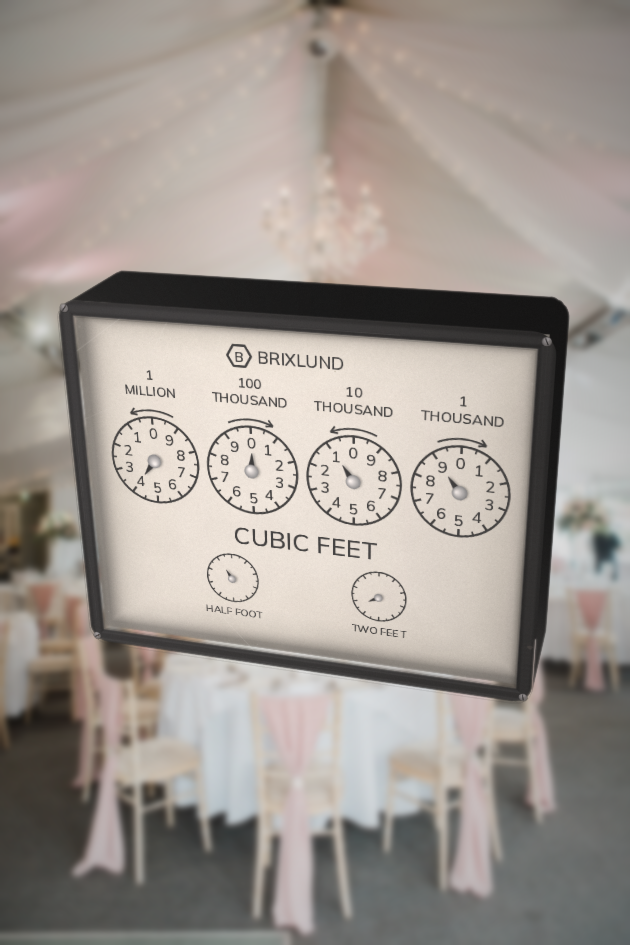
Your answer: 400900 ft³
